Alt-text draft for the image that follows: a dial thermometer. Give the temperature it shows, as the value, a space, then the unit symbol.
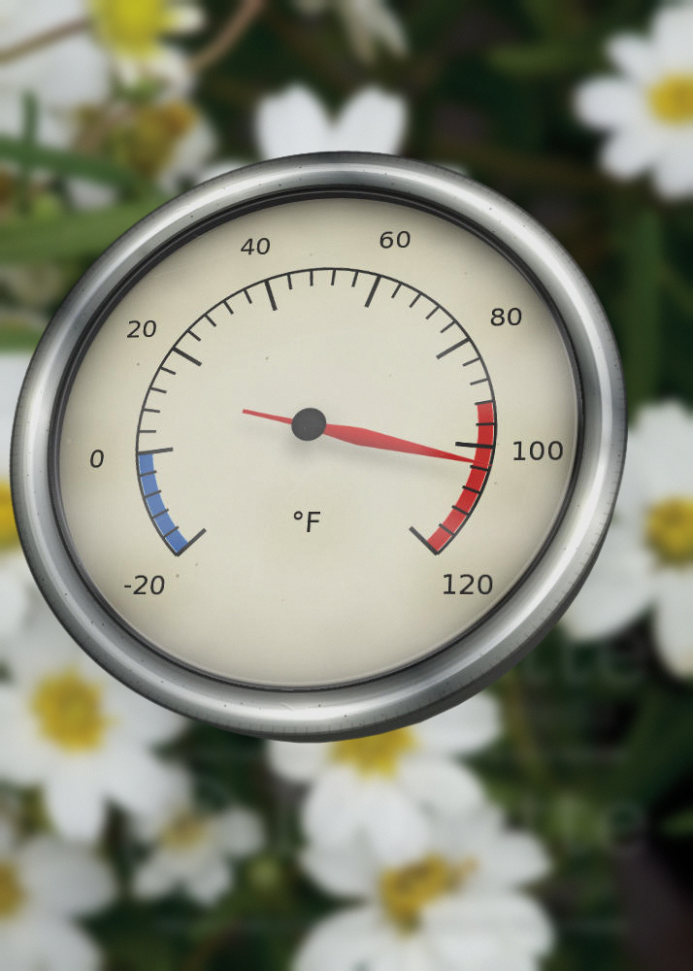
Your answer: 104 °F
